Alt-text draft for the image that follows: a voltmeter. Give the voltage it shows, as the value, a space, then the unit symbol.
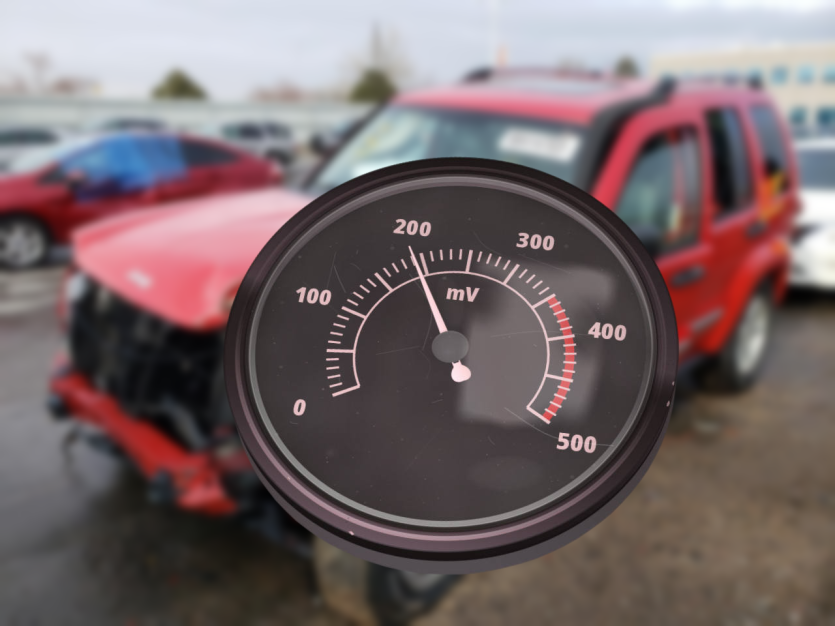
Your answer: 190 mV
